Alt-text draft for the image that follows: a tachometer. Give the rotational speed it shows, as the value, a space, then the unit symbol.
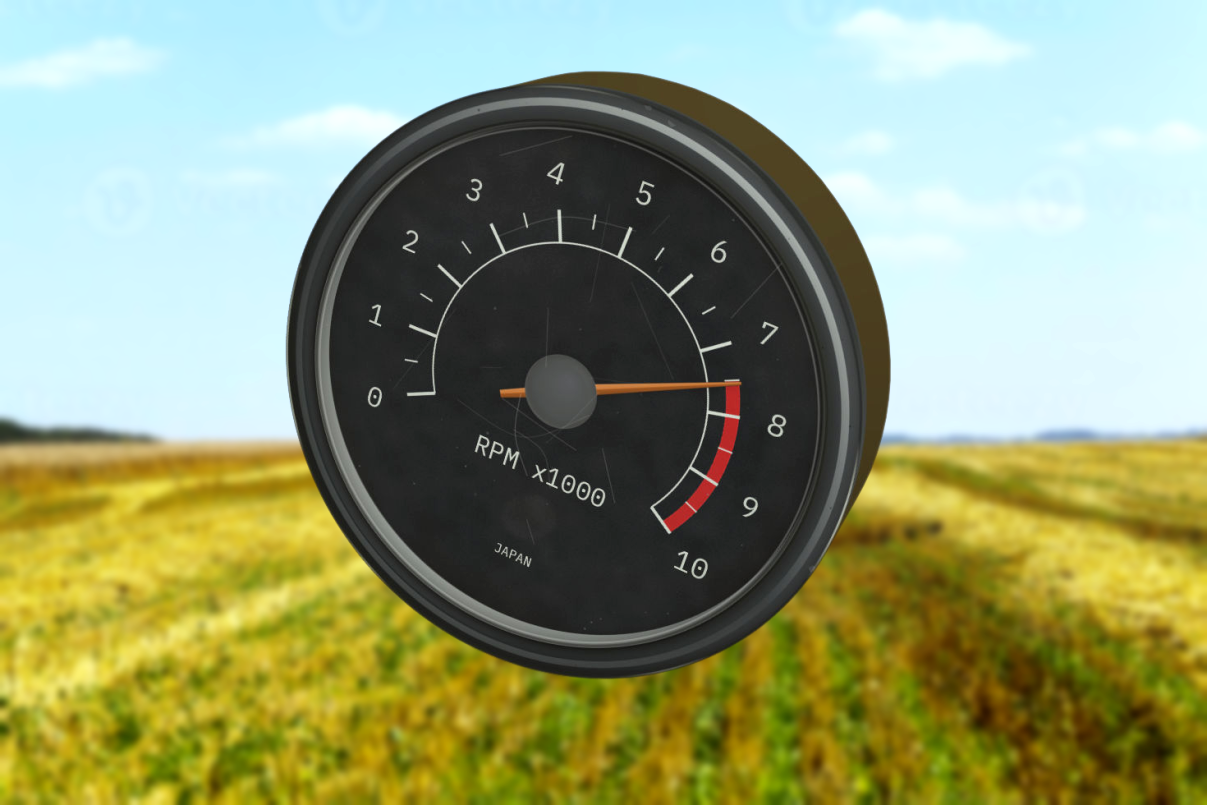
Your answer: 7500 rpm
